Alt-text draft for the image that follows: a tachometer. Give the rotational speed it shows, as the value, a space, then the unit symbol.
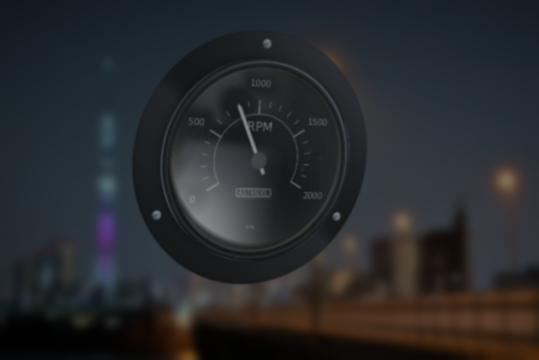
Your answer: 800 rpm
